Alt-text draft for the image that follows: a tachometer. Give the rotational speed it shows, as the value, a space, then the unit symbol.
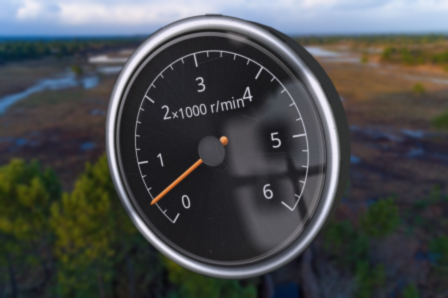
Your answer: 400 rpm
